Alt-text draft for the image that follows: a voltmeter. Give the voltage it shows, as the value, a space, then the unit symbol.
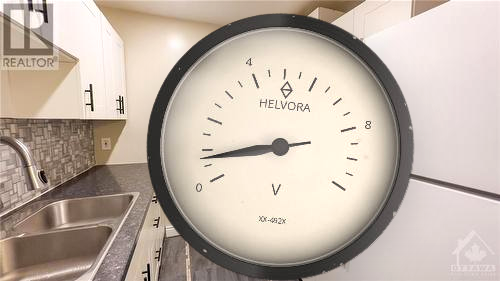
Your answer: 0.75 V
